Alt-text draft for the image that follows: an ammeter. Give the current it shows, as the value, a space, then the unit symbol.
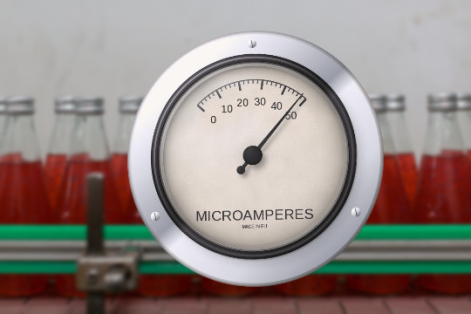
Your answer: 48 µA
